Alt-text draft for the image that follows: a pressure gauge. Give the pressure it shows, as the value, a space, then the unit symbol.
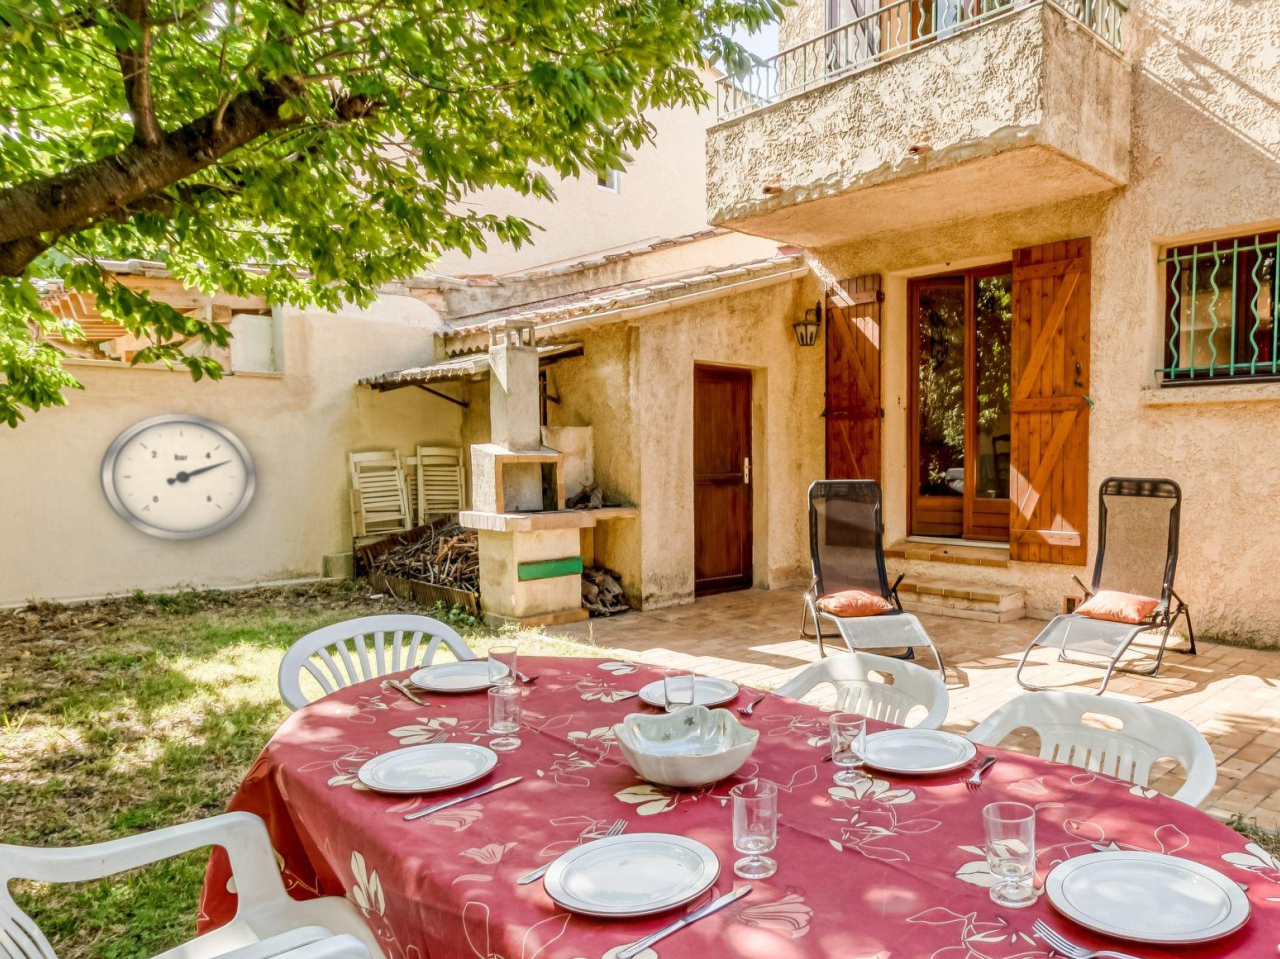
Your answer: 4.5 bar
